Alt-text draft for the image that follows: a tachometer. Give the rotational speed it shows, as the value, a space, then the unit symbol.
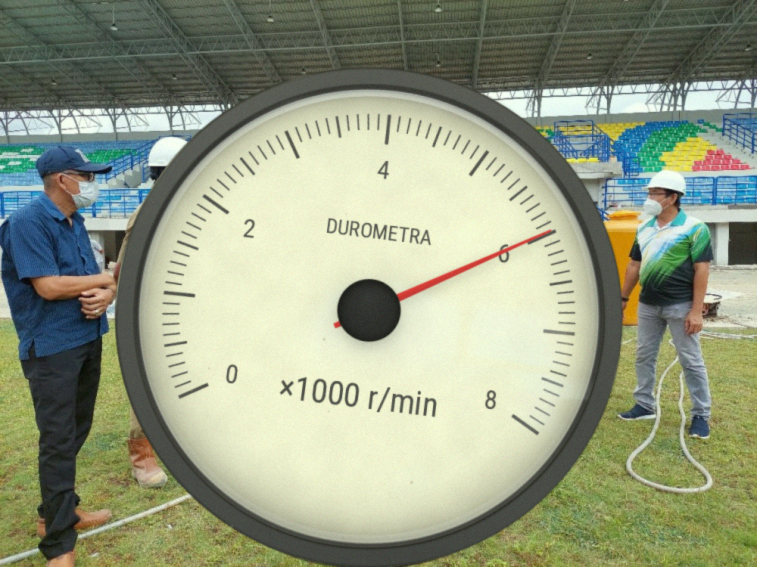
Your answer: 6000 rpm
